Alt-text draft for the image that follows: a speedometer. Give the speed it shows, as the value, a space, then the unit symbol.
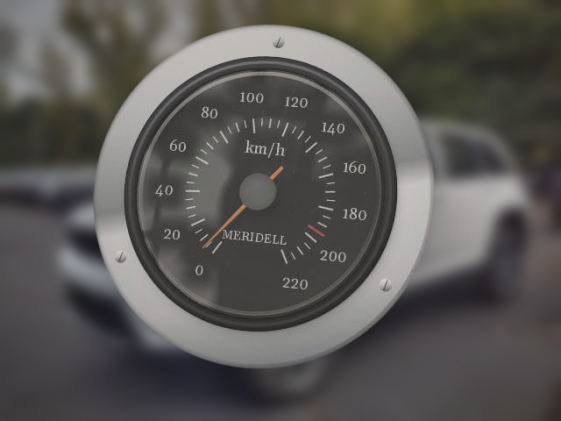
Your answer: 5 km/h
